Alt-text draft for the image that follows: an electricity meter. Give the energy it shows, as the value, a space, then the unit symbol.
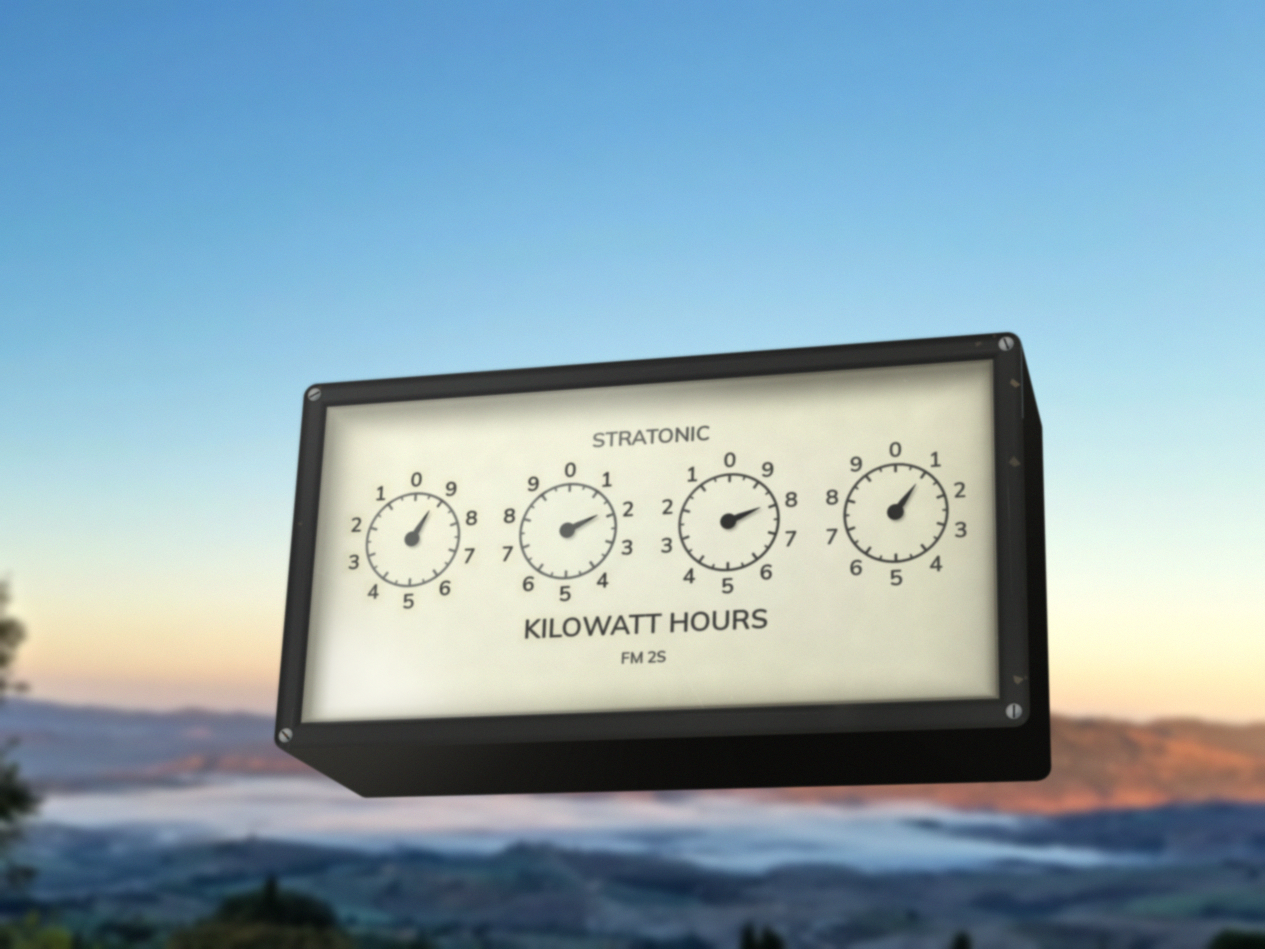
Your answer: 9181 kWh
